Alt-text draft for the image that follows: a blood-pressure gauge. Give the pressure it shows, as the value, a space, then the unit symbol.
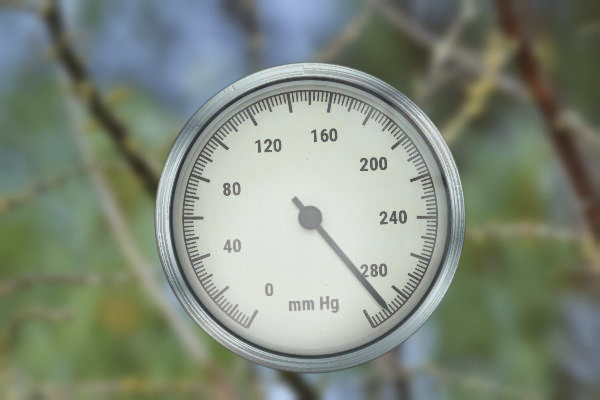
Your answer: 290 mmHg
